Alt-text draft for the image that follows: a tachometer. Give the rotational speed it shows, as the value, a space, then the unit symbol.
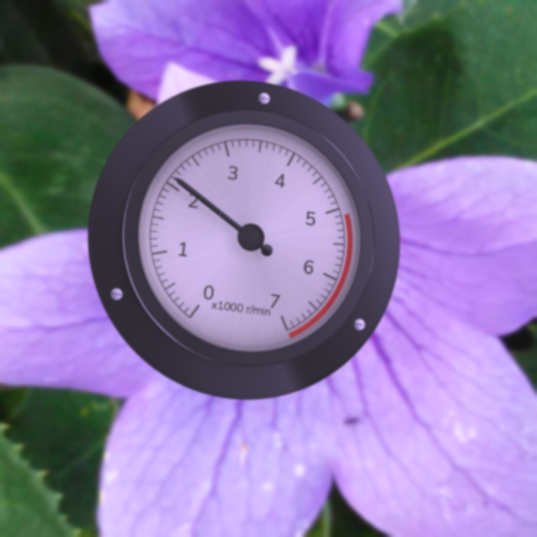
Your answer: 2100 rpm
